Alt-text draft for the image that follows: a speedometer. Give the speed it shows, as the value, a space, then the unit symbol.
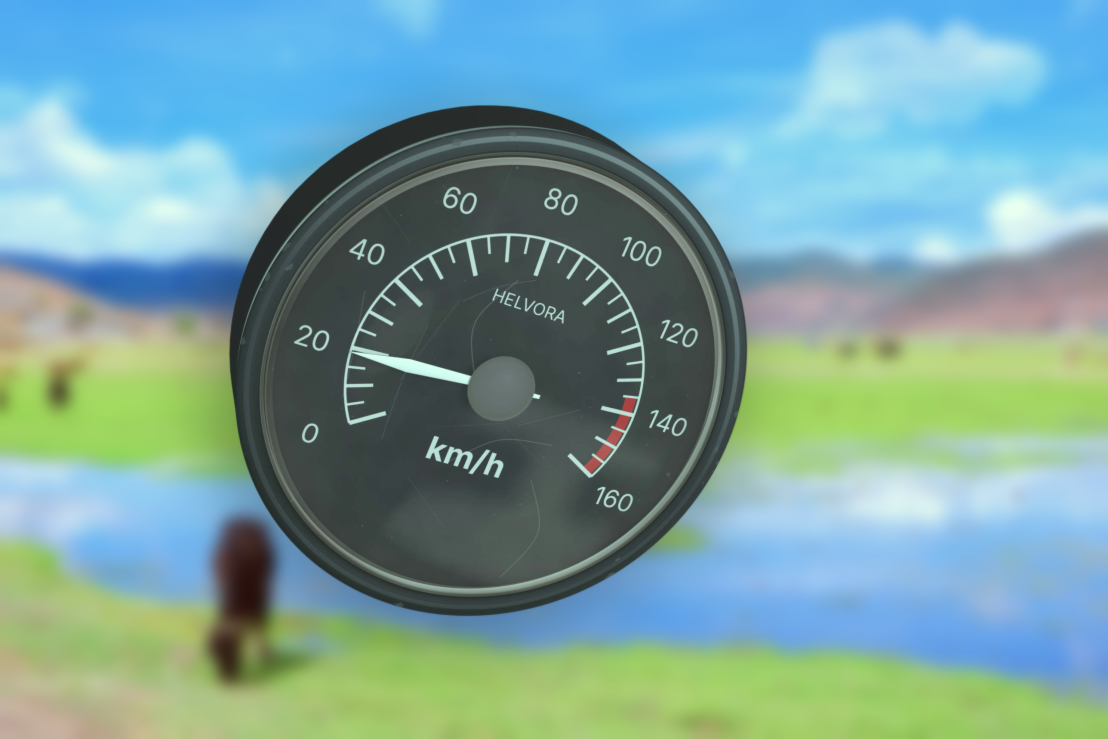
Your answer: 20 km/h
